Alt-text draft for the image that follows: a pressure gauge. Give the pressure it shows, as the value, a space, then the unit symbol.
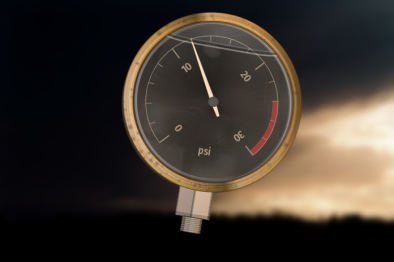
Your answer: 12 psi
